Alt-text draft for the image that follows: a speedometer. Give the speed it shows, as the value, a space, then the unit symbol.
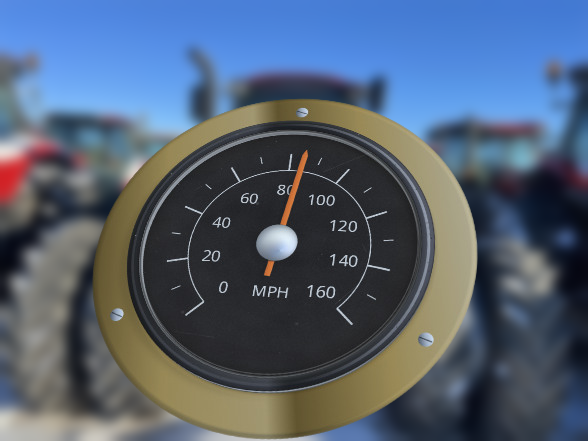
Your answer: 85 mph
